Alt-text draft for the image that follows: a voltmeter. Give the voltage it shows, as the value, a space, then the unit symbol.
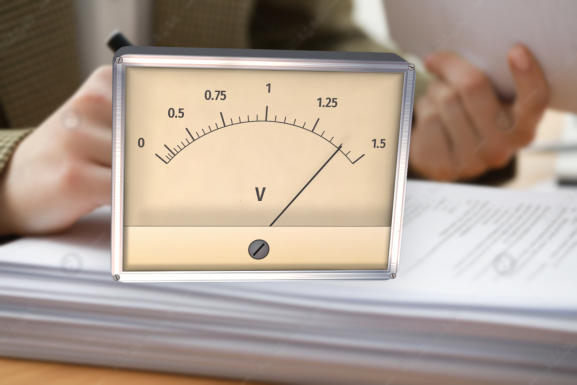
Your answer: 1.4 V
